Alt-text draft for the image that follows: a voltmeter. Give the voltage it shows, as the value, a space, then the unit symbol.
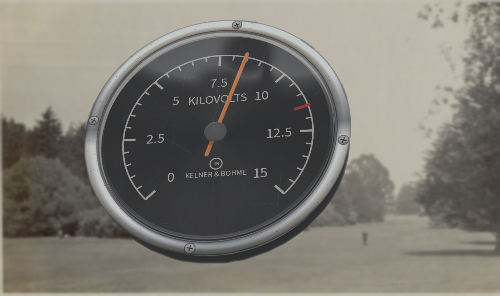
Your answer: 8.5 kV
